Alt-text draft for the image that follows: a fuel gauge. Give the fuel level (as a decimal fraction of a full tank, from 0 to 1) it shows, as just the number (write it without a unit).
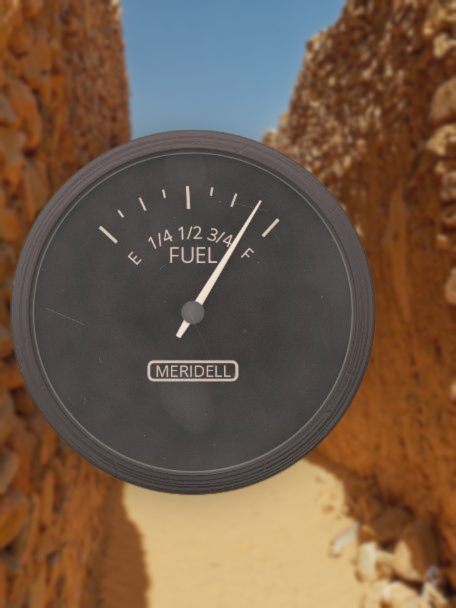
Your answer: 0.875
